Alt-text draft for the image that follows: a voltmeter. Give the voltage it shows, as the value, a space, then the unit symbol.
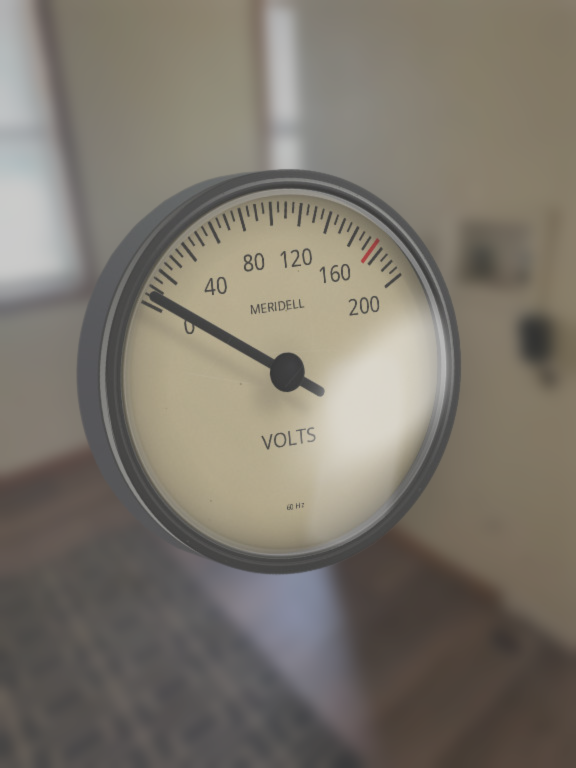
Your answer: 5 V
